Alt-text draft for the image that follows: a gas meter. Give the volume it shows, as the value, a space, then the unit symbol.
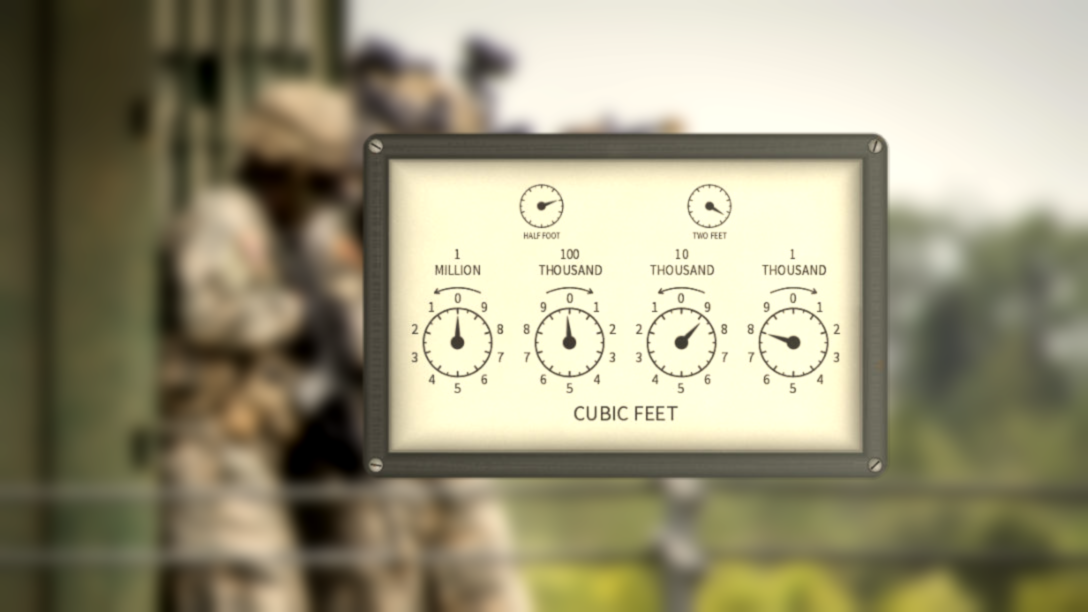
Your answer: 998800 ft³
